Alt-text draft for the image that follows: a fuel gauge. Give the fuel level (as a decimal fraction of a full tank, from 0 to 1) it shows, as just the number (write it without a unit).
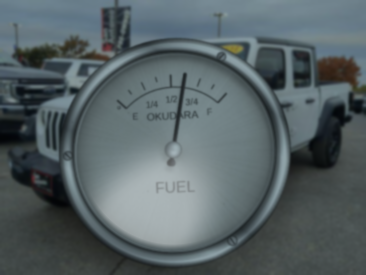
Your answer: 0.625
